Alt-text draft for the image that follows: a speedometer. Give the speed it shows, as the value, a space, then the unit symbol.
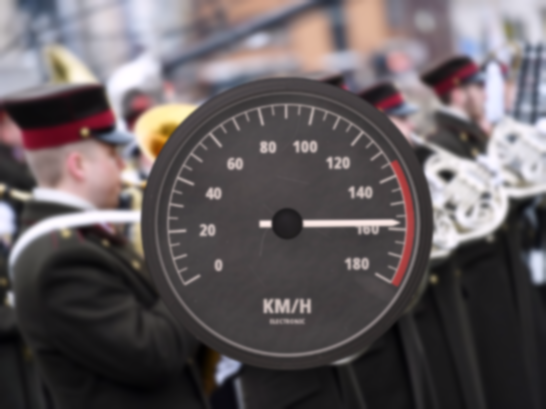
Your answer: 157.5 km/h
